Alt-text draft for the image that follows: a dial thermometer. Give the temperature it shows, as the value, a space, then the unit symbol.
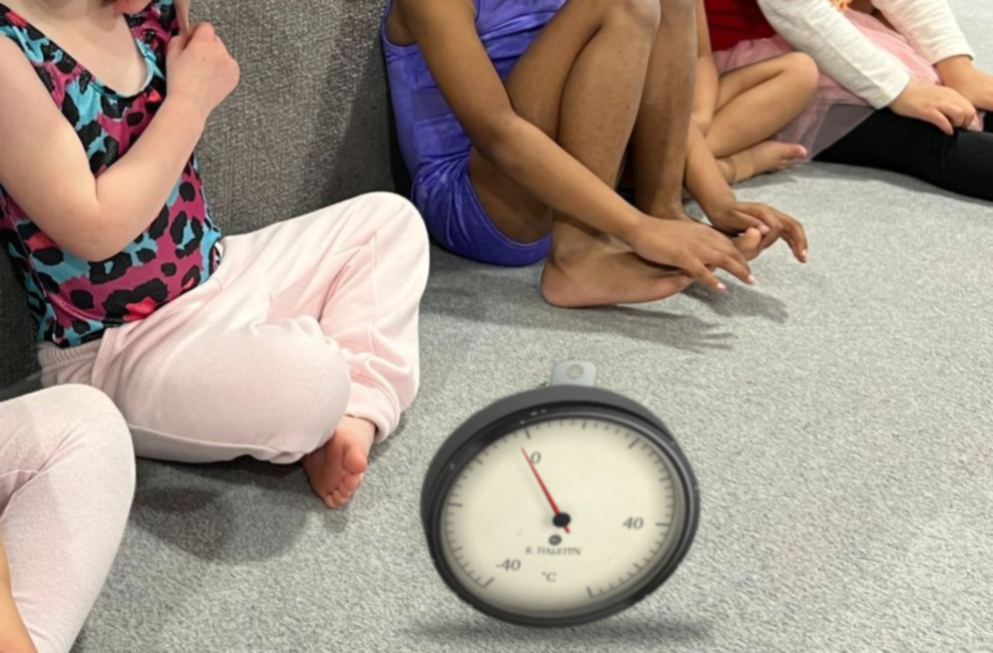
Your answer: -2 °C
